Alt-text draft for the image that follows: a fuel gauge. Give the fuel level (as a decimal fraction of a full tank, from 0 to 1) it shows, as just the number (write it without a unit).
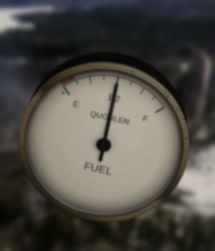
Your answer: 0.5
